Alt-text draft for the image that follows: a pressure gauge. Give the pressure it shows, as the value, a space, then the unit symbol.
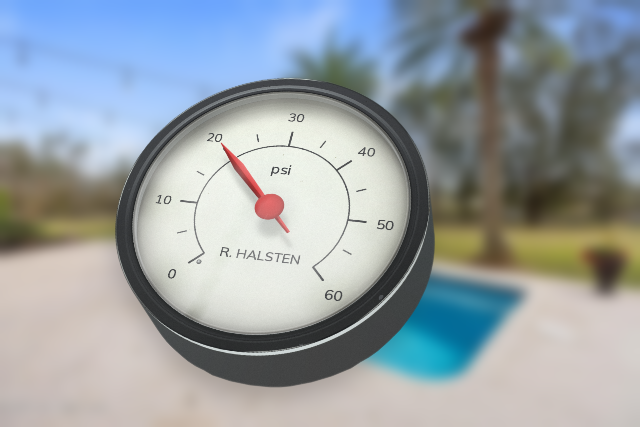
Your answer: 20 psi
